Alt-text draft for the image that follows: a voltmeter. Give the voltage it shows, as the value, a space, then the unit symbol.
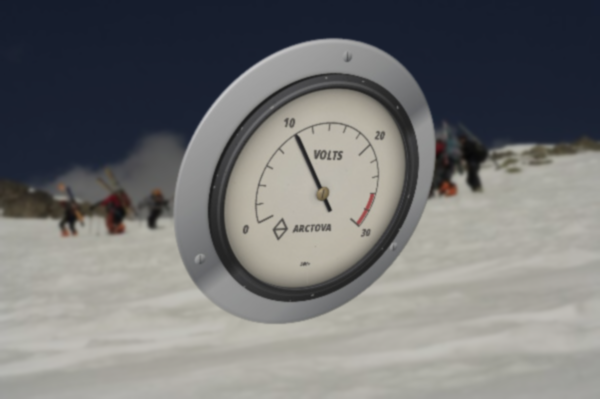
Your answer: 10 V
